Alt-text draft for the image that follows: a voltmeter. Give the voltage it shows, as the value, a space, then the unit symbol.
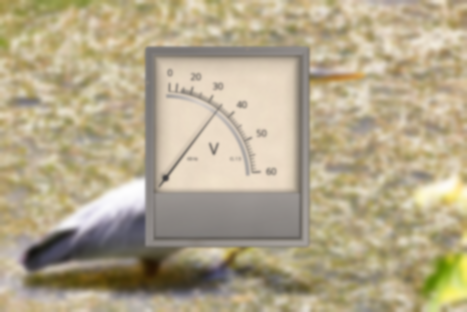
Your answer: 35 V
